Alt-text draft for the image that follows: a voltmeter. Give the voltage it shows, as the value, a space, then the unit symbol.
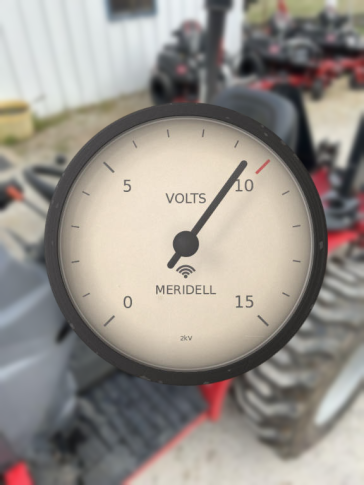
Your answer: 9.5 V
